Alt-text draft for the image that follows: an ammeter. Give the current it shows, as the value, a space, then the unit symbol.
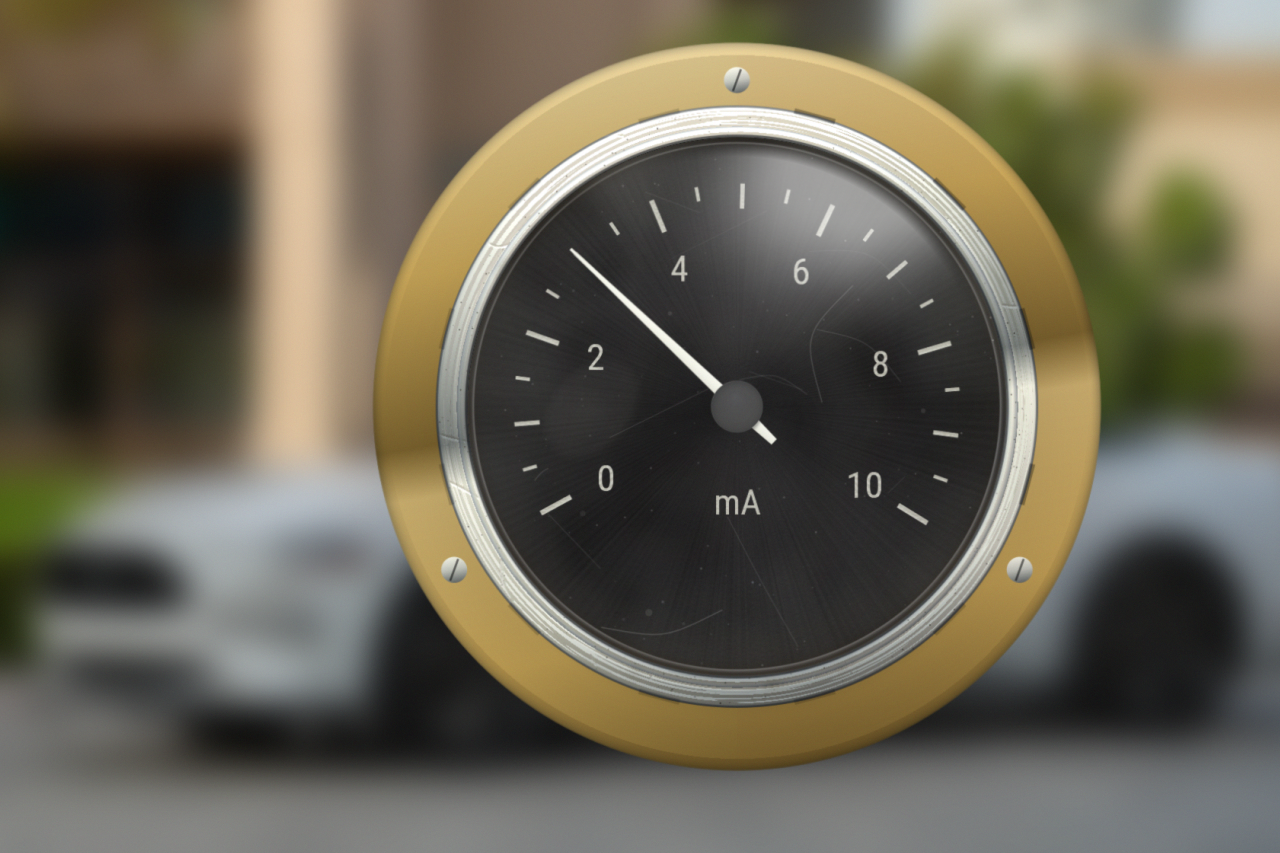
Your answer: 3 mA
